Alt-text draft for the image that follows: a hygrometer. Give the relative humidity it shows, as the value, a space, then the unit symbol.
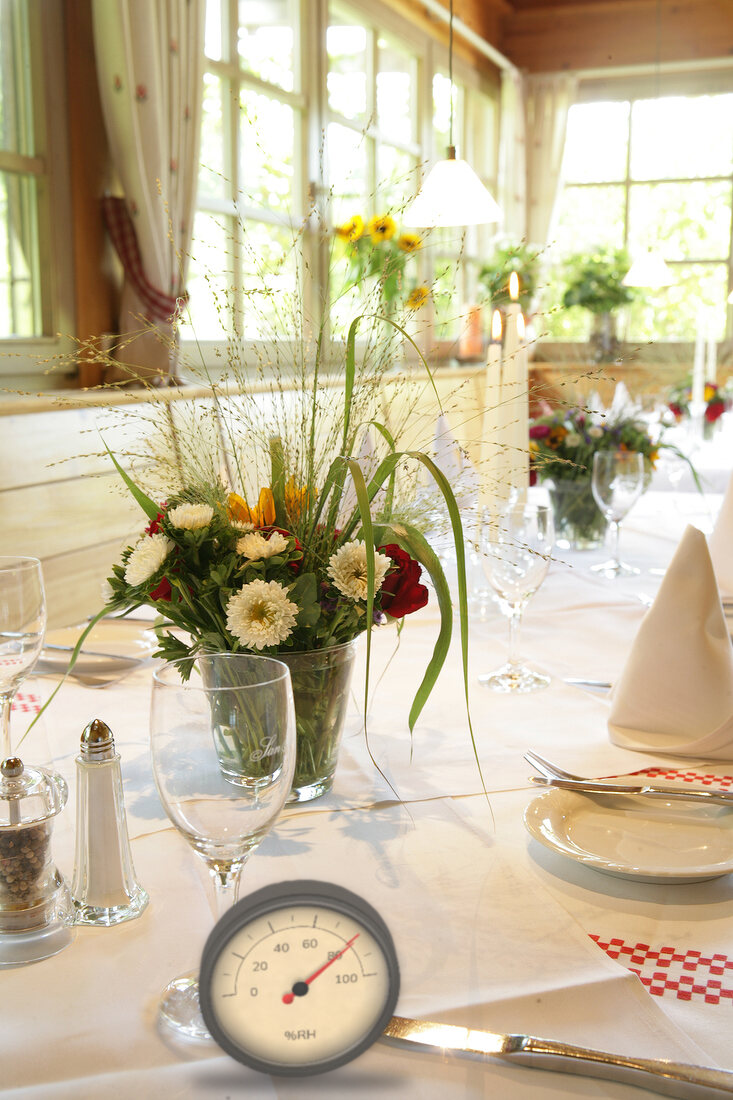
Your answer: 80 %
